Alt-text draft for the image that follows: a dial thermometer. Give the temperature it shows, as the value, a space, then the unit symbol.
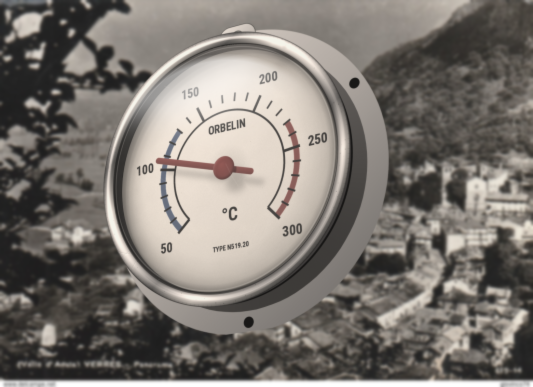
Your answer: 105 °C
